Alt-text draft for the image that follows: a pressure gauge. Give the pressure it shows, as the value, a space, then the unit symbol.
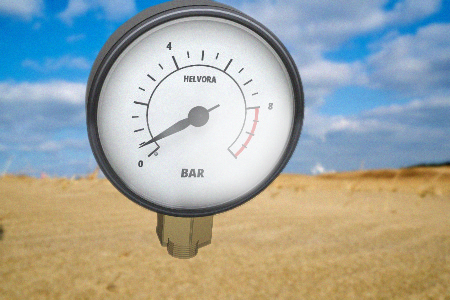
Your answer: 0.5 bar
